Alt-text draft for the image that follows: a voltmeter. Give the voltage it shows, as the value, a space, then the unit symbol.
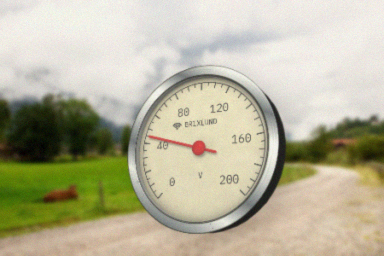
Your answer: 45 V
